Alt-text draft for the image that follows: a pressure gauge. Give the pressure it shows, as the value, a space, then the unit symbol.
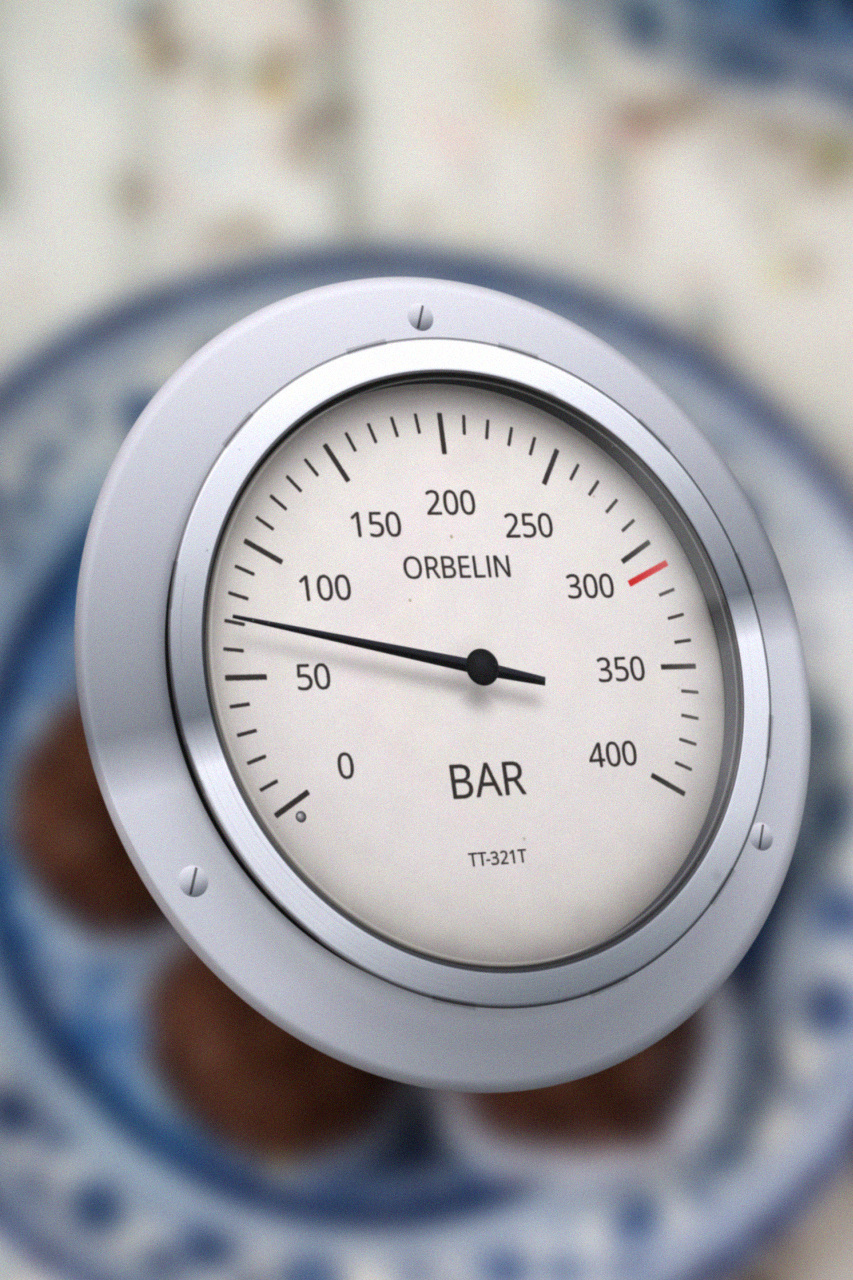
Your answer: 70 bar
